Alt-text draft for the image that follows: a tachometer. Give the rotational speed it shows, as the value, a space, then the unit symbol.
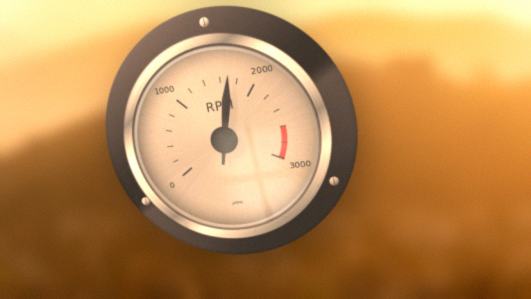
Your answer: 1700 rpm
